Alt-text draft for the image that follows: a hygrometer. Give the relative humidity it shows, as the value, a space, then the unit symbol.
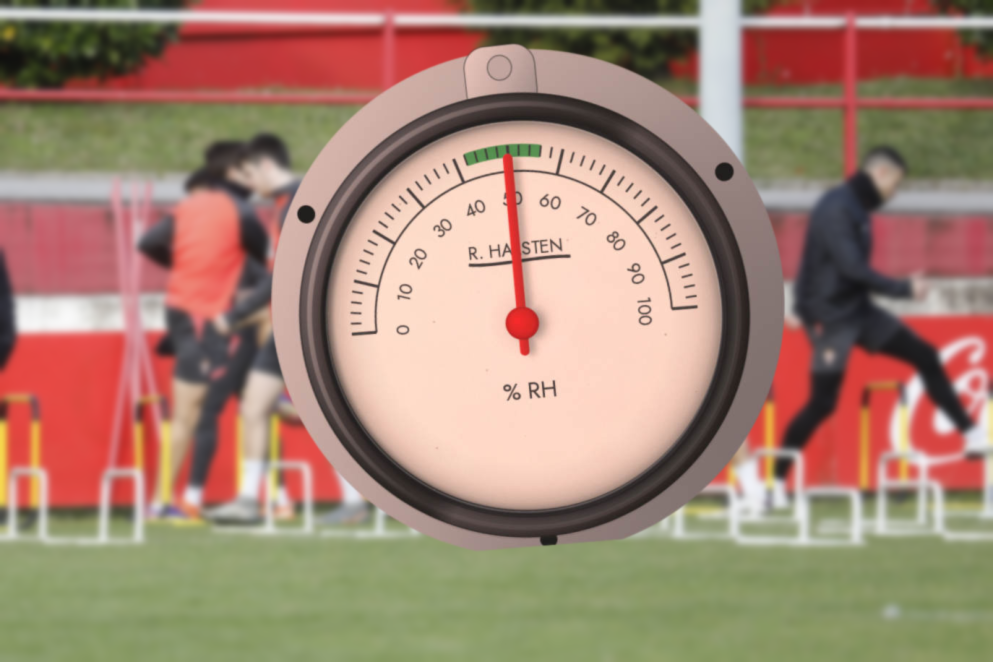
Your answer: 50 %
